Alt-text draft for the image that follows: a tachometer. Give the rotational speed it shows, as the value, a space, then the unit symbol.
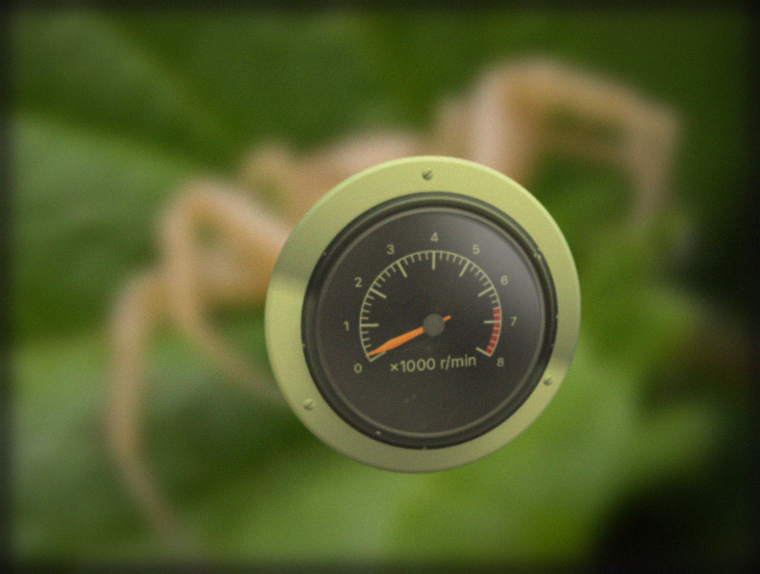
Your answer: 200 rpm
